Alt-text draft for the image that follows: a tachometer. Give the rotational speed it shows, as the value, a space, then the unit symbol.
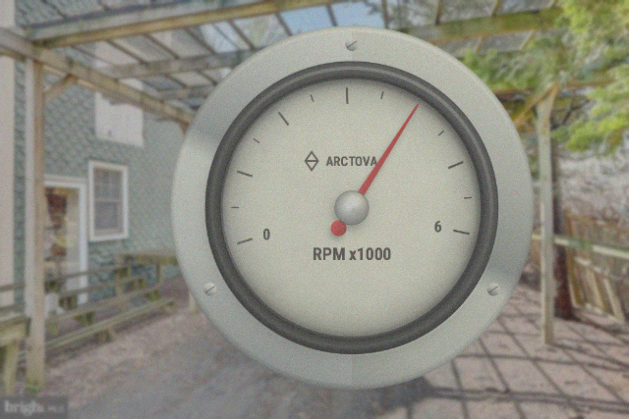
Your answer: 4000 rpm
